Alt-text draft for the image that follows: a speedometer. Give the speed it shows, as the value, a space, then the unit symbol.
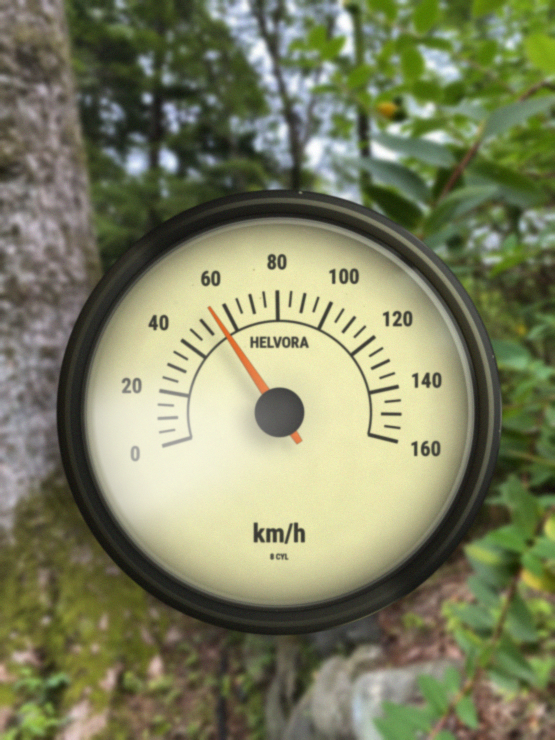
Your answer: 55 km/h
